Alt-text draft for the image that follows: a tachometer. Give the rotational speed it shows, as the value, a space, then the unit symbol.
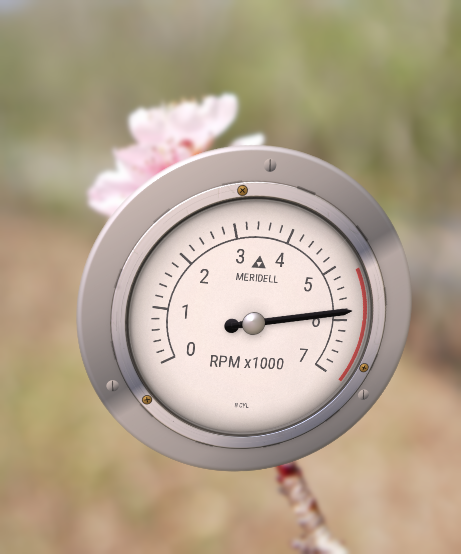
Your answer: 5800 rpm
